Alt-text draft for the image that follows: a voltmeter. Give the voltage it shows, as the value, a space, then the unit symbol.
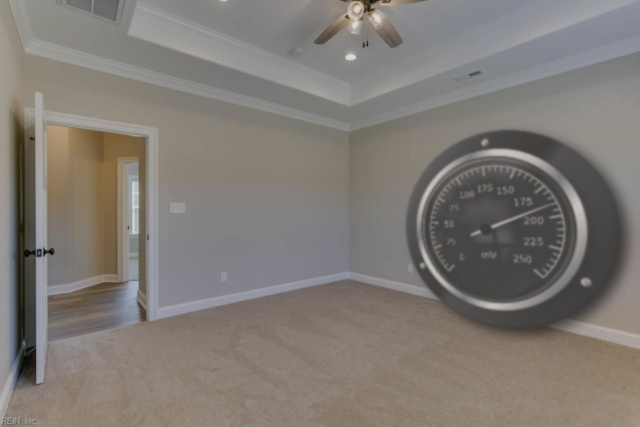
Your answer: 190 mV
